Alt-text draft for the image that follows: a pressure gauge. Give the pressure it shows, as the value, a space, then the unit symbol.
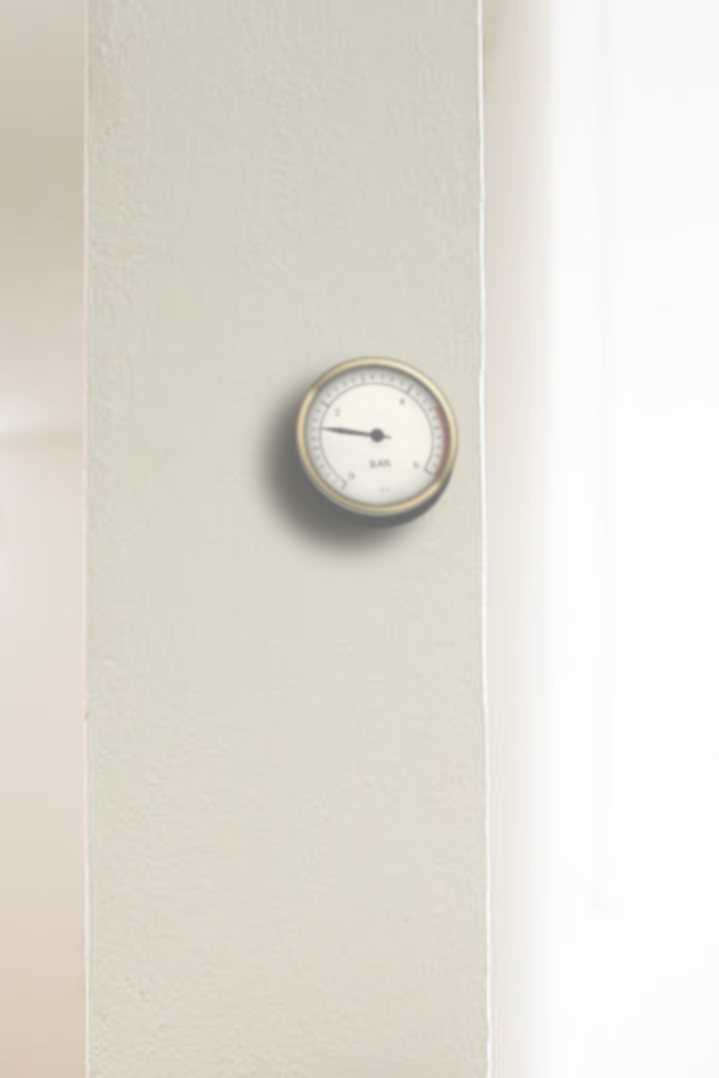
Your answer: 1.4 bar
